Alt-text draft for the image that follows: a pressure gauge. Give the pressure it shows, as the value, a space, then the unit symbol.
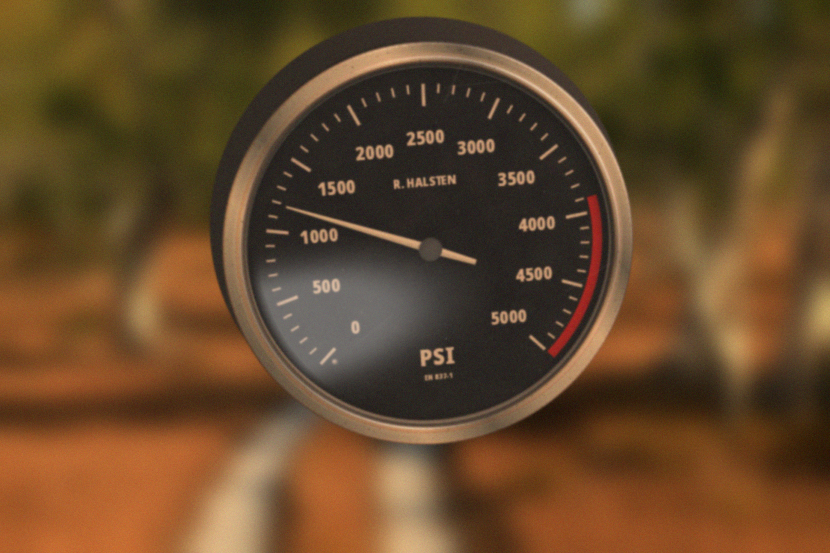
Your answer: 1200 psi
